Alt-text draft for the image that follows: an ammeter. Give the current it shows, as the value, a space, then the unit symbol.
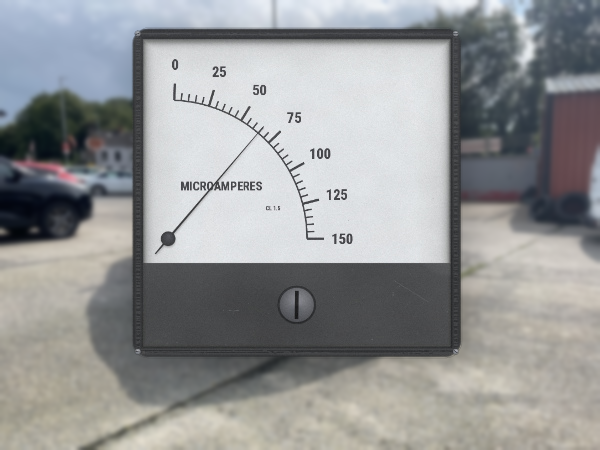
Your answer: 65 µA
